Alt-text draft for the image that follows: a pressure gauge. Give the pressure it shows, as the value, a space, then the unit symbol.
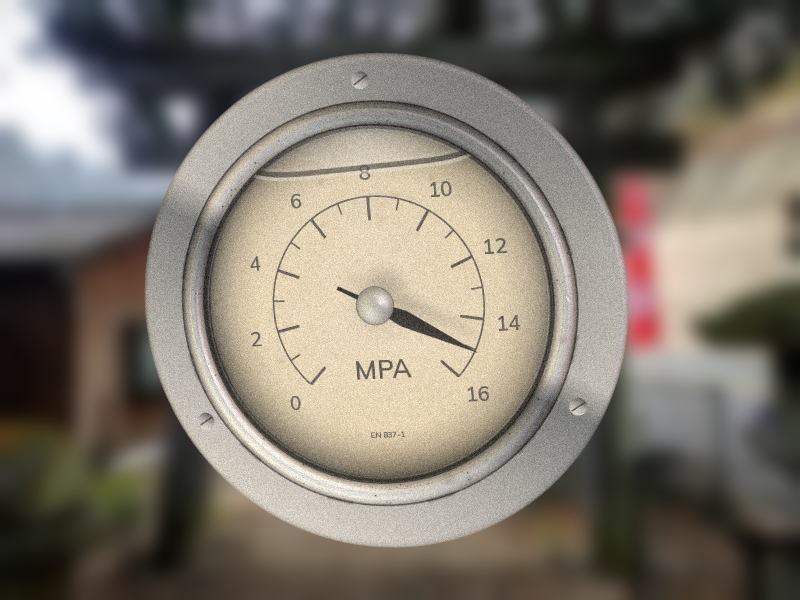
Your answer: 15 MPa
